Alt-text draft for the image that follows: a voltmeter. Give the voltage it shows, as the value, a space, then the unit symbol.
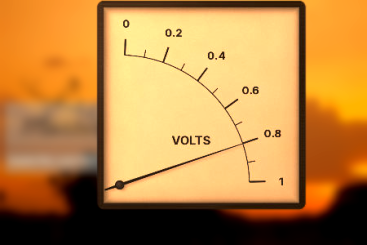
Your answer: 0.8 V
